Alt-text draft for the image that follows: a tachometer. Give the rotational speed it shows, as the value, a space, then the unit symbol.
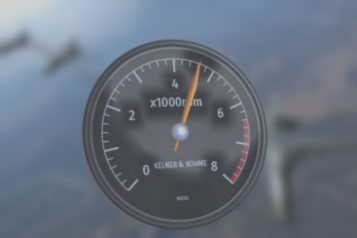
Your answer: 4600 rpm
